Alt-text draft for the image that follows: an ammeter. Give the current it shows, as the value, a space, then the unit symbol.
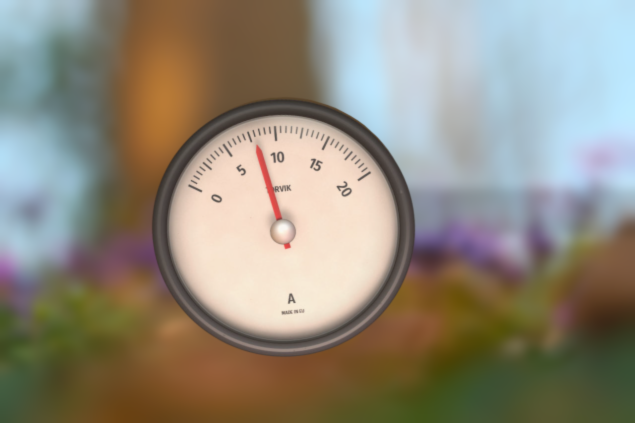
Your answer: 8 A
